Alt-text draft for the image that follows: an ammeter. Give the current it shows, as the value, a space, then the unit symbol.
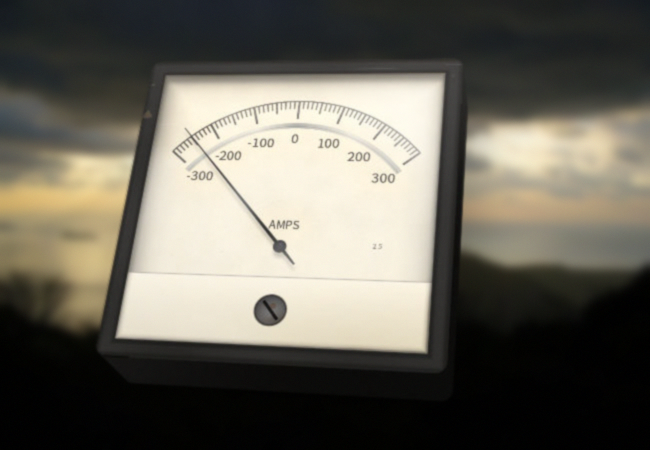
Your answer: -250 A
